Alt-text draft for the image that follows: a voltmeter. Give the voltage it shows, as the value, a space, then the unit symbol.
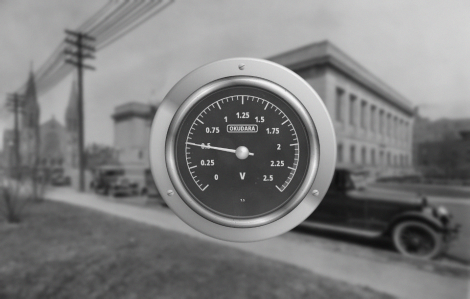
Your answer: 0.5 V
